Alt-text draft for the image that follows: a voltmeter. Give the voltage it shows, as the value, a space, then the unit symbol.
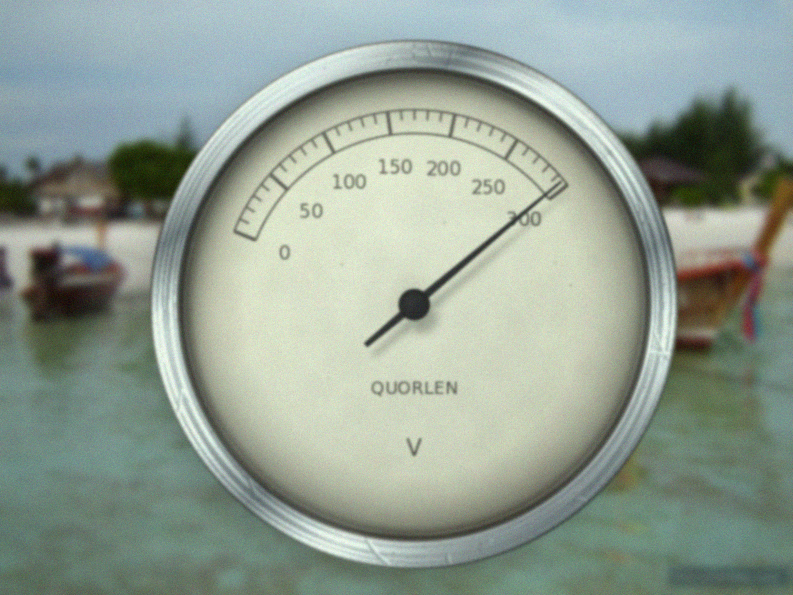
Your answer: 295 V
